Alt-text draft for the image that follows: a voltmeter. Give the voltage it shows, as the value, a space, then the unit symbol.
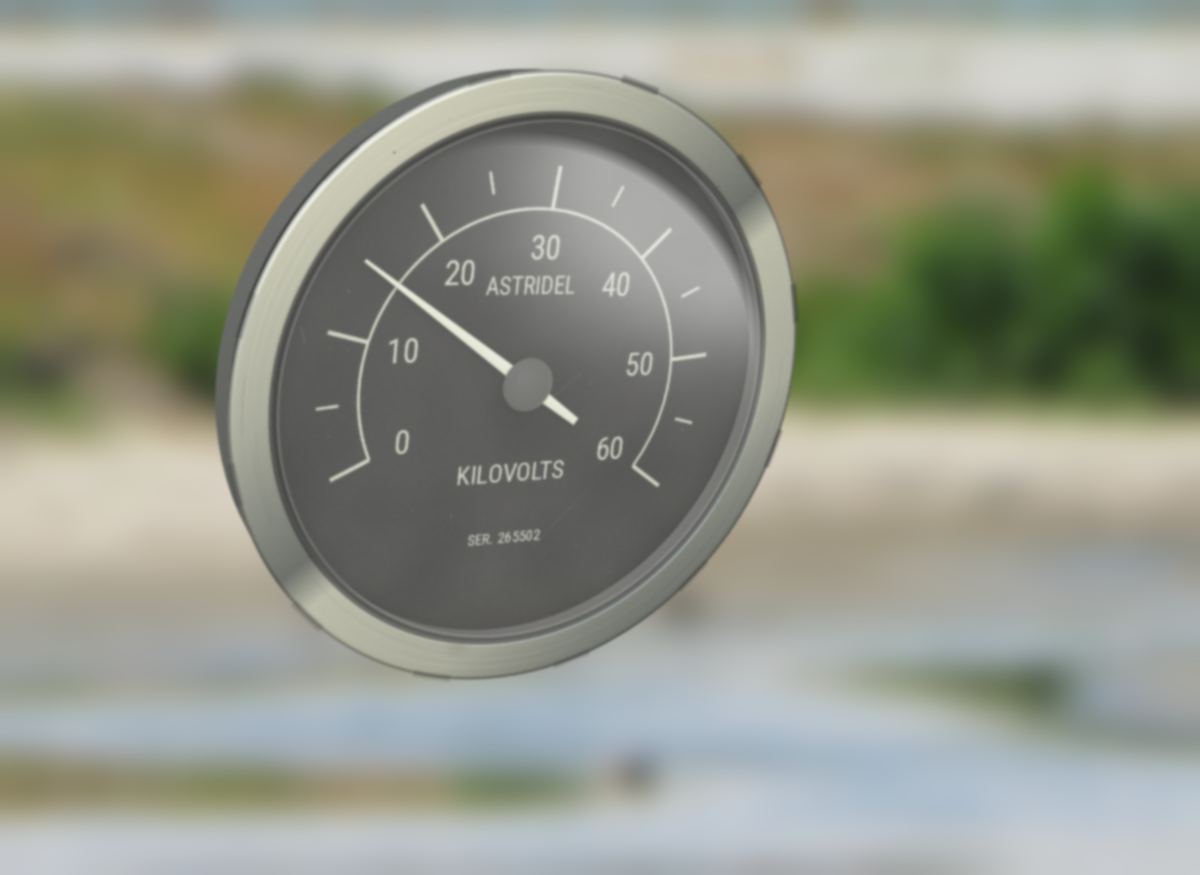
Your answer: 15 kV
